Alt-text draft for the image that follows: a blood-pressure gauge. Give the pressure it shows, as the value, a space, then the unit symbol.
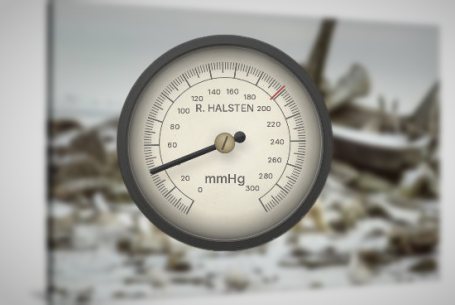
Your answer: 40 mmHg
